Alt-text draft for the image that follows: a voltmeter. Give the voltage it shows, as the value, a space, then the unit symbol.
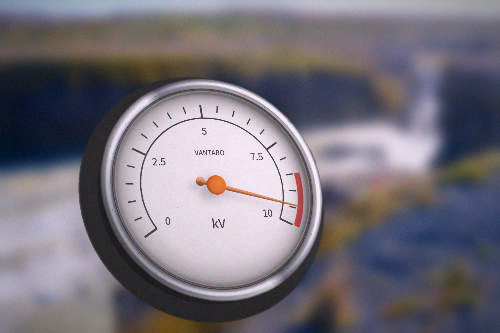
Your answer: 9.5 kV
